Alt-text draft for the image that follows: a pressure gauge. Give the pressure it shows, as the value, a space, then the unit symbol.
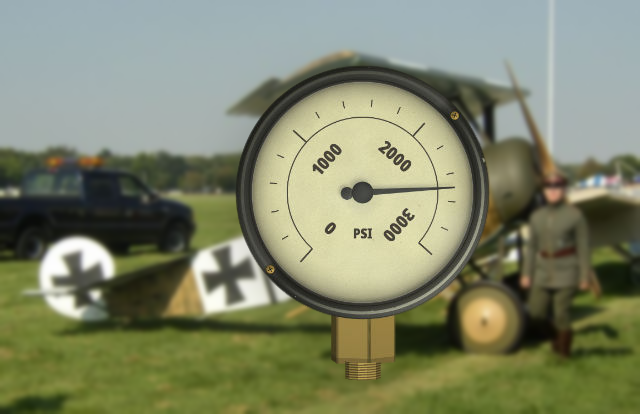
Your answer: 2500 psi
